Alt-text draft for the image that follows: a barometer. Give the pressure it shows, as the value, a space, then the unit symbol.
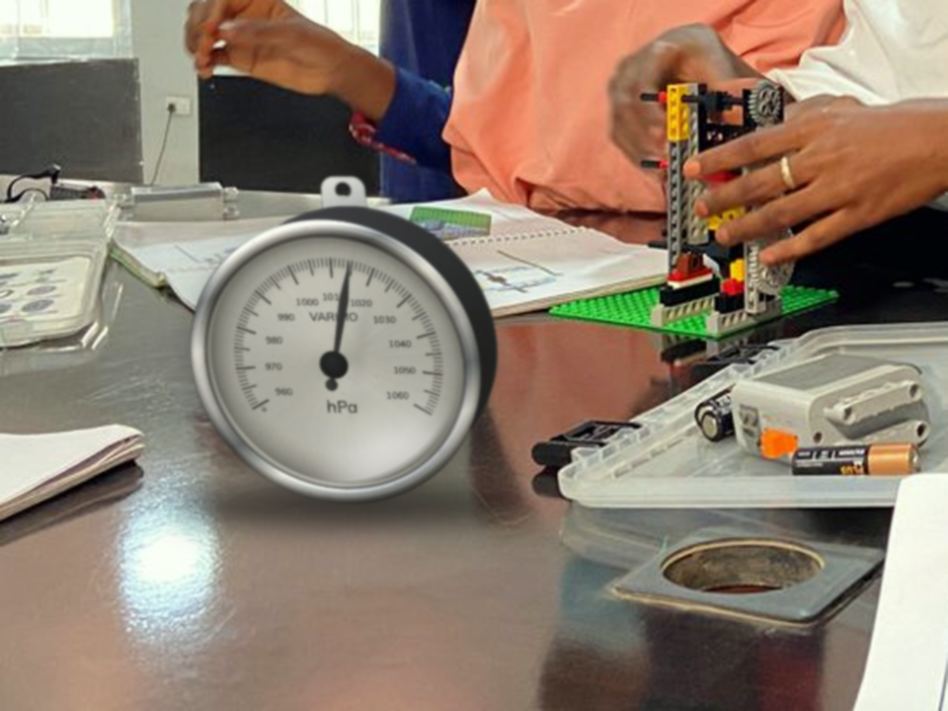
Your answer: 1015 hPa
